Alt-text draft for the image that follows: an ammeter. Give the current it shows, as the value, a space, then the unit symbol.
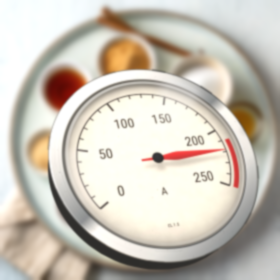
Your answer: 220 A
